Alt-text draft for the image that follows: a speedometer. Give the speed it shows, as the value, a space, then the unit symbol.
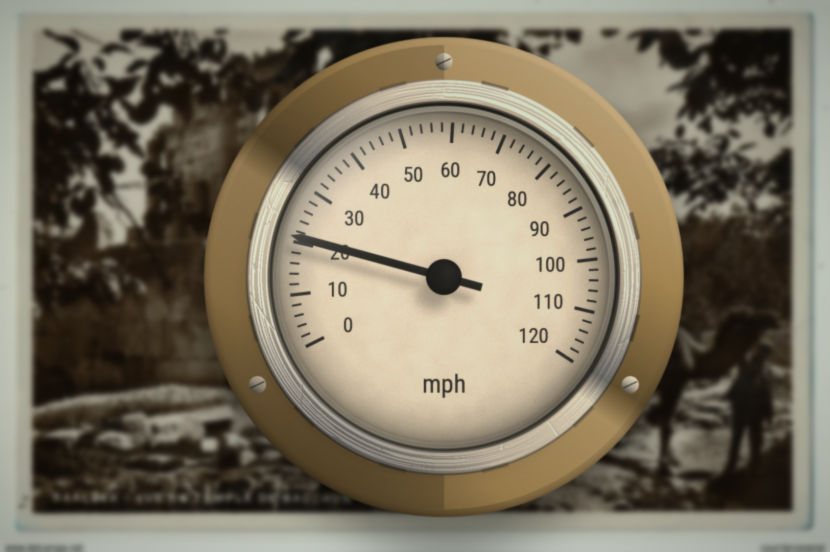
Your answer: 21 mph
